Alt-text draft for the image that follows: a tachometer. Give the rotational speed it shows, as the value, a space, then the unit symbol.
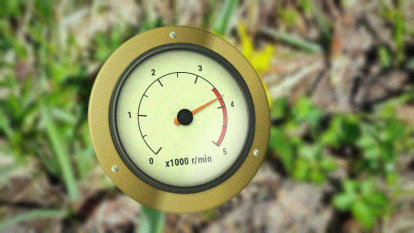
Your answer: 3750 rpm
